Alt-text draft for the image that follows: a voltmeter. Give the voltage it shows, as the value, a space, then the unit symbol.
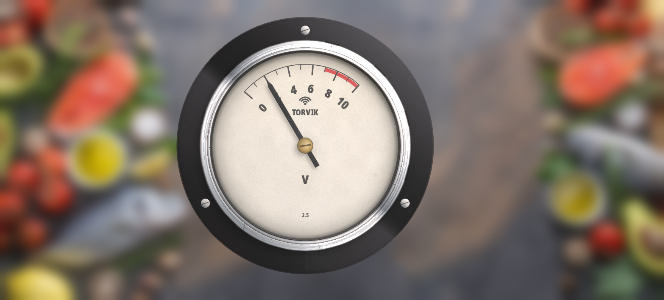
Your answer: 2 V
